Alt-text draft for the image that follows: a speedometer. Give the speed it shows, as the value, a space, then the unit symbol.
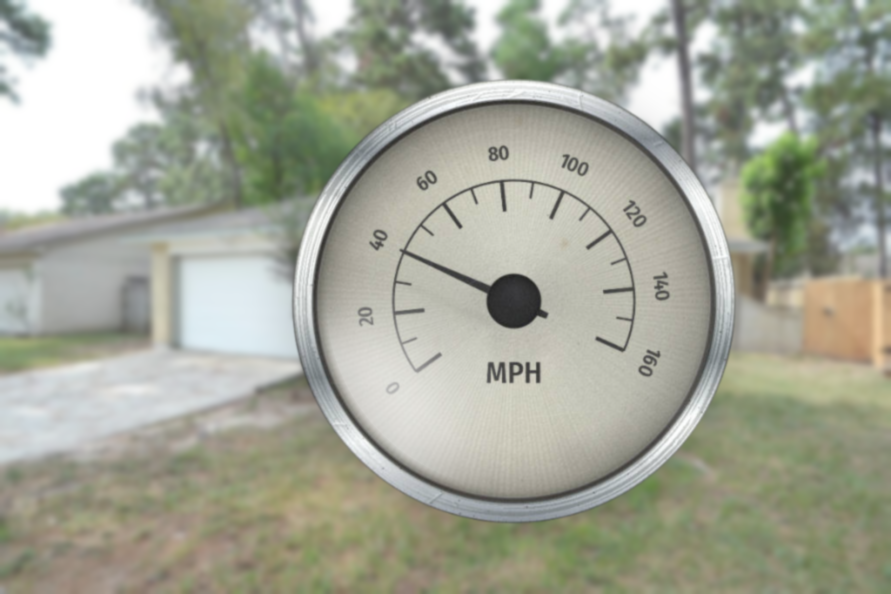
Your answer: 40 mph
